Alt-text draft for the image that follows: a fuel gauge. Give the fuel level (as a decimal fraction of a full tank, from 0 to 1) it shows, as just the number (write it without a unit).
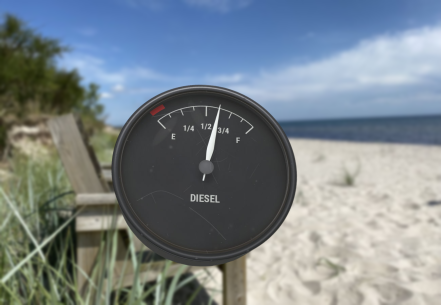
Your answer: 0.625
